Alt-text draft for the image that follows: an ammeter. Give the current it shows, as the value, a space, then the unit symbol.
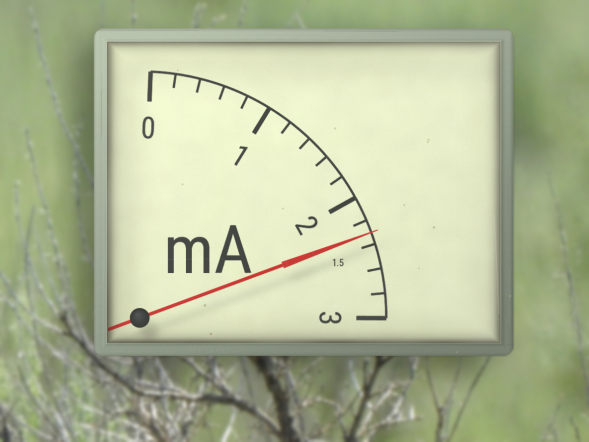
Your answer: 2.3 mA
